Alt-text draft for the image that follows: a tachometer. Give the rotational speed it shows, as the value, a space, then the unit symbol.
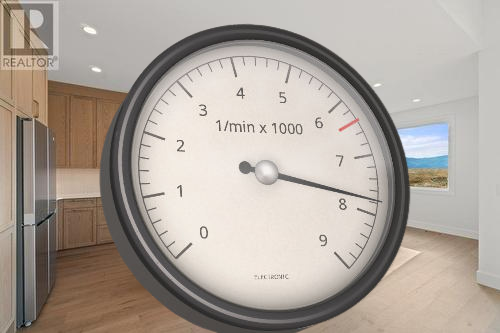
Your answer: 7800 rpm
